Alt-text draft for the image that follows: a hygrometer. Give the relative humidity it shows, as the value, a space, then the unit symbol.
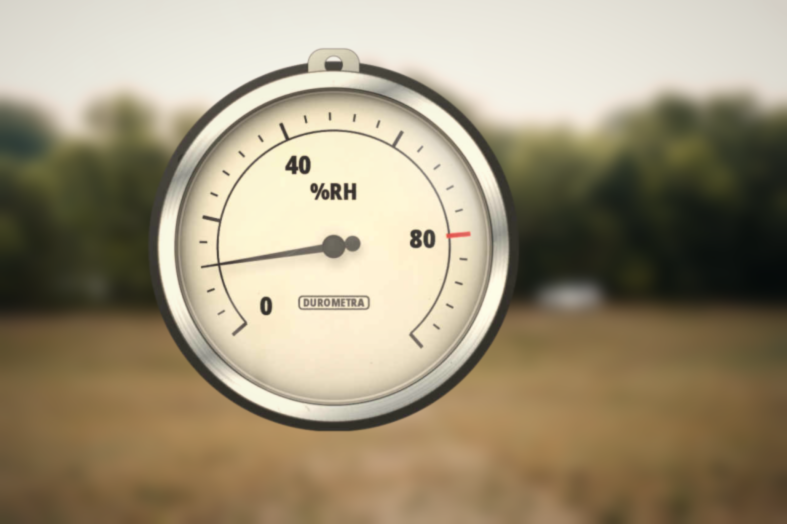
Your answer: 12 %
